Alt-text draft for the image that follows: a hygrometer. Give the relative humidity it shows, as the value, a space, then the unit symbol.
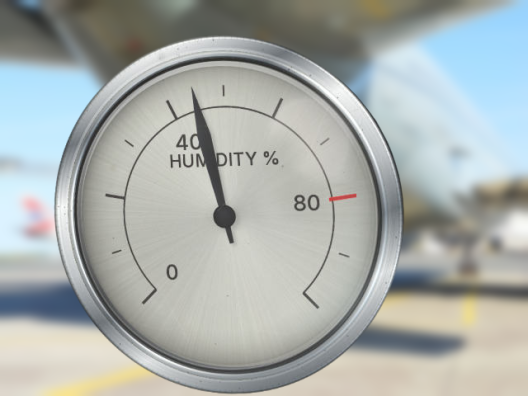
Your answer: 45 %
